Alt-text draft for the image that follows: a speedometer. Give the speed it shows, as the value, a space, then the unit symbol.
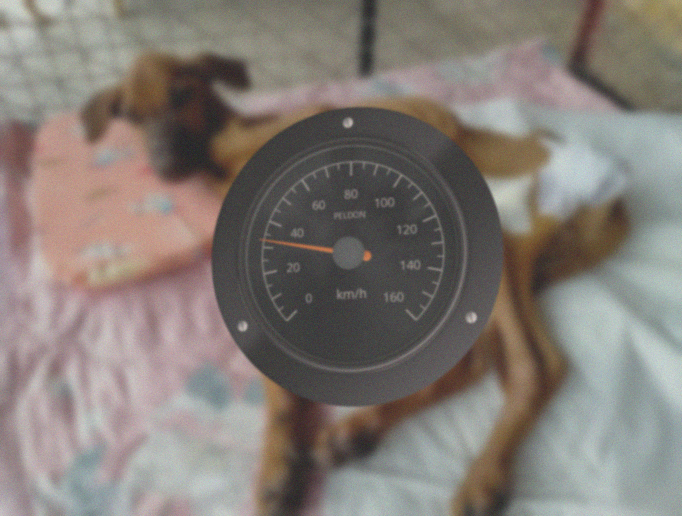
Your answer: 32.5 km/h
